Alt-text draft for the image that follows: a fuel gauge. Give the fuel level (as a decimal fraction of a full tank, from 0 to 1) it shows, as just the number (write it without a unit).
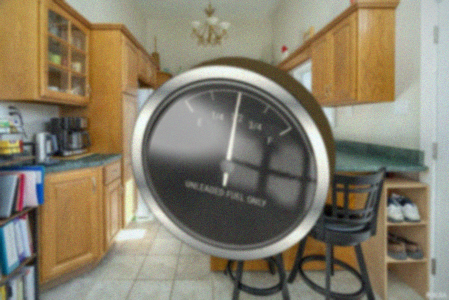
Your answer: 0.5
